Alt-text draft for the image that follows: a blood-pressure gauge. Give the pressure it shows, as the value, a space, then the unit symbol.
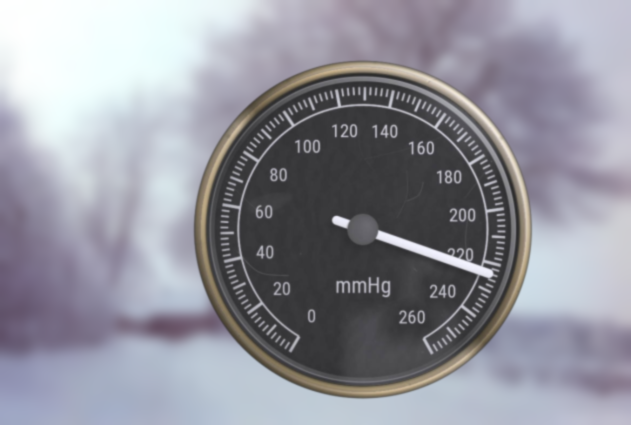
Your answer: 224 mmHg
